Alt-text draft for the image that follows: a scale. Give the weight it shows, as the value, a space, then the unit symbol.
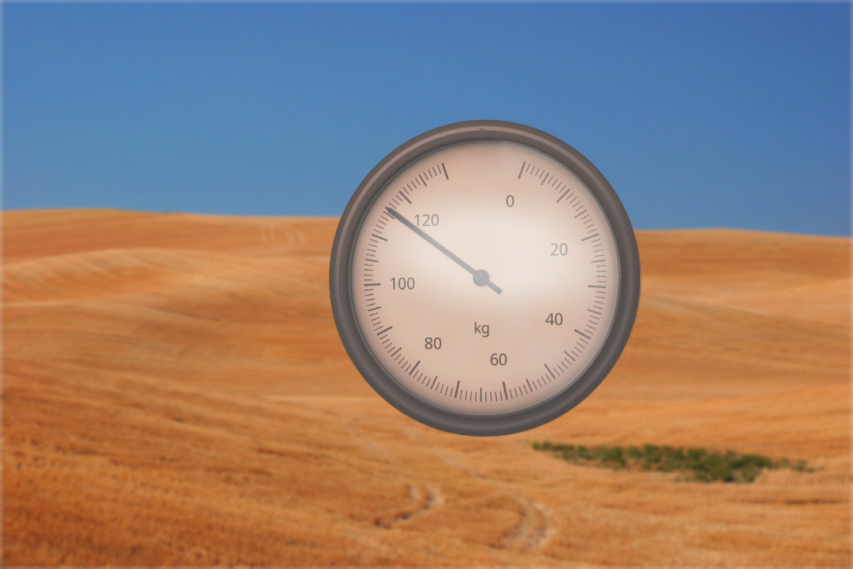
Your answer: 116 kg
